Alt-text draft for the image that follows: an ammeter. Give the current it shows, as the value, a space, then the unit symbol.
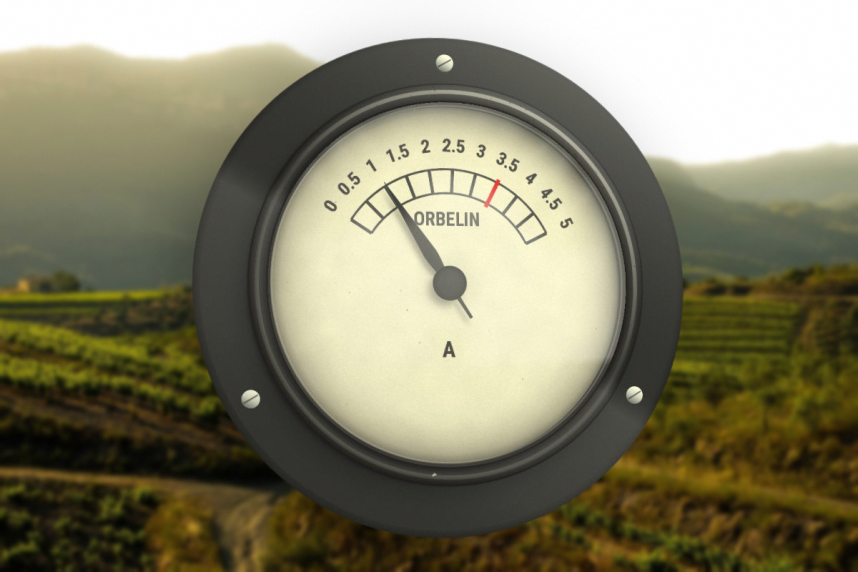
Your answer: 1 A
